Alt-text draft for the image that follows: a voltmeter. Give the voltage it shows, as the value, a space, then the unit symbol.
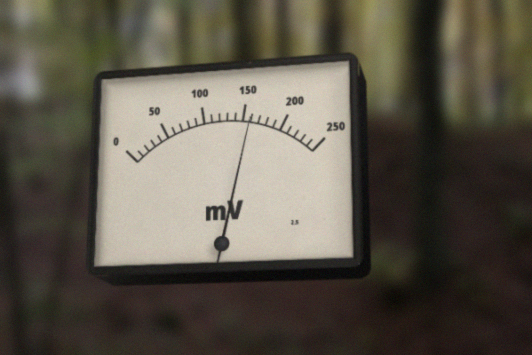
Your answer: 160 mV
